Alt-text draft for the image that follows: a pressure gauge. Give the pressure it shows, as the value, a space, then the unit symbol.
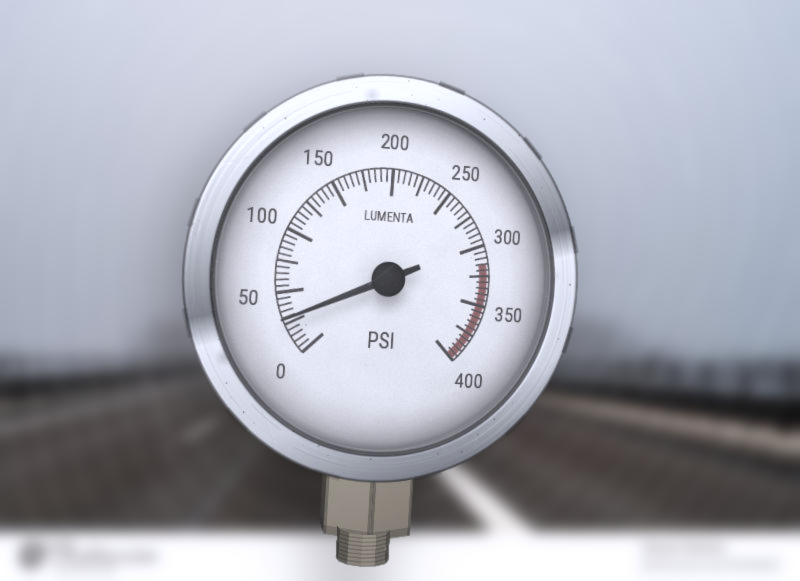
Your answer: 30 psi
